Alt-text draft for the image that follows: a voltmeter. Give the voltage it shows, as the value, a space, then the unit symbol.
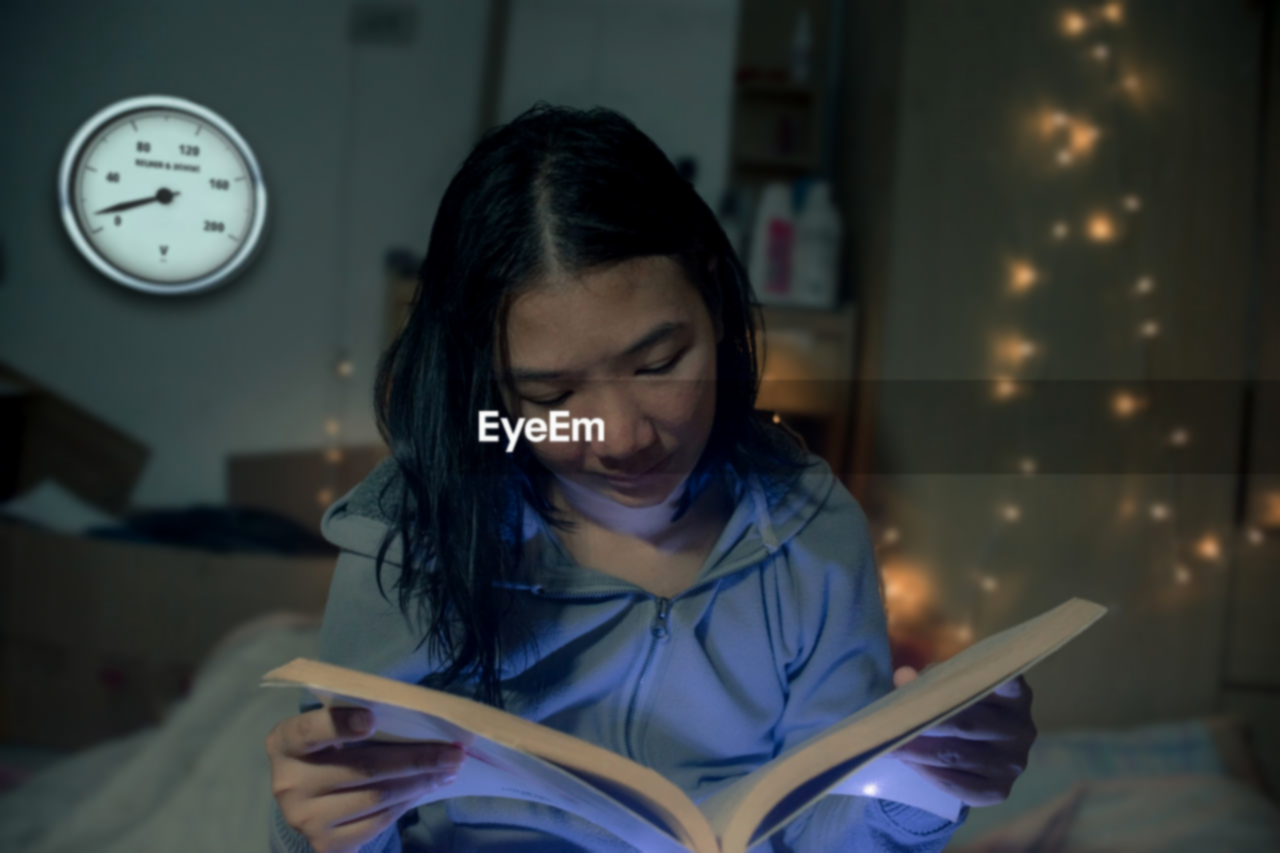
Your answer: 10 V
